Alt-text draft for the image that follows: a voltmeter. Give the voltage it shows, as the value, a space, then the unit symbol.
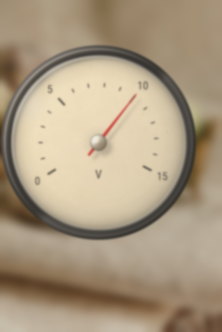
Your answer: 10 V
